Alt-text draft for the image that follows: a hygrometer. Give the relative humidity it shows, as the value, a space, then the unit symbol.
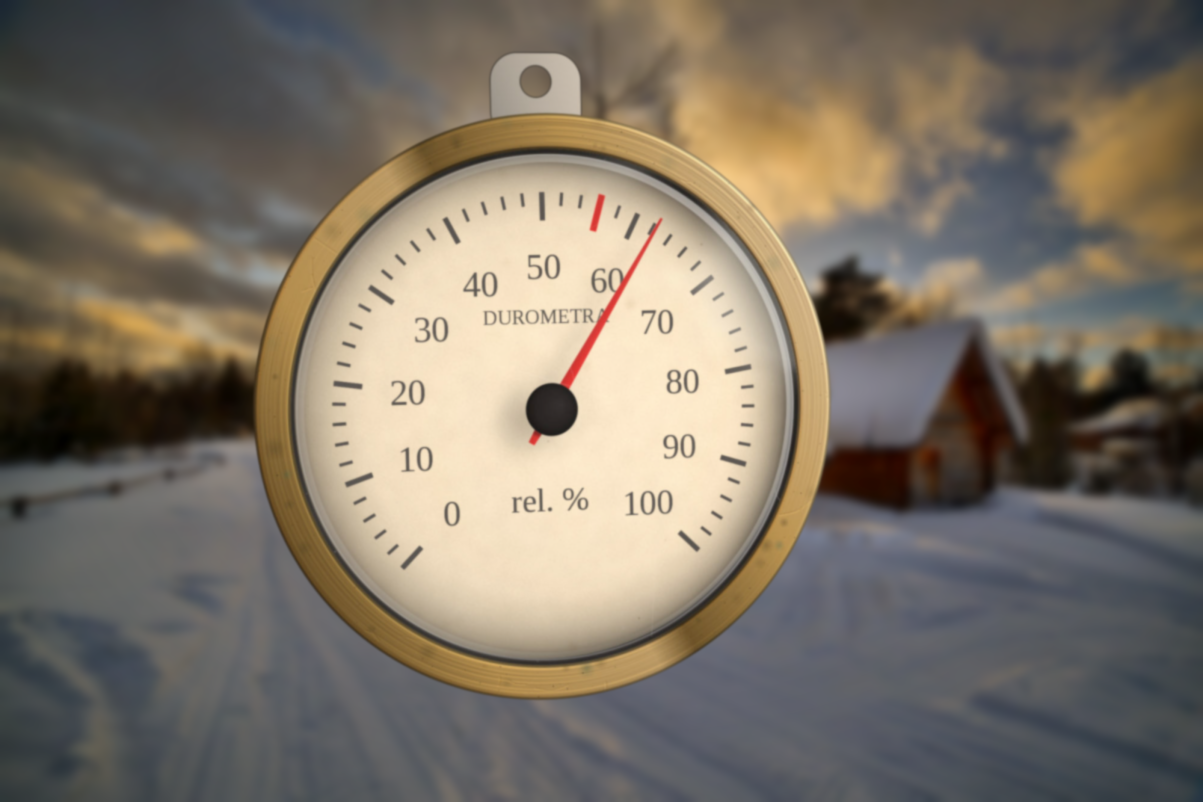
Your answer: 62 %
